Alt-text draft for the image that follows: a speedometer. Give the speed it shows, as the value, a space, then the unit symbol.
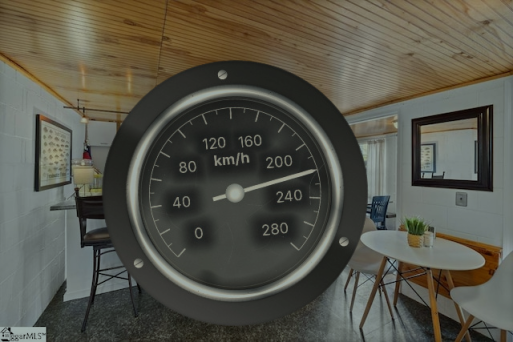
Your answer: 220 km/h
